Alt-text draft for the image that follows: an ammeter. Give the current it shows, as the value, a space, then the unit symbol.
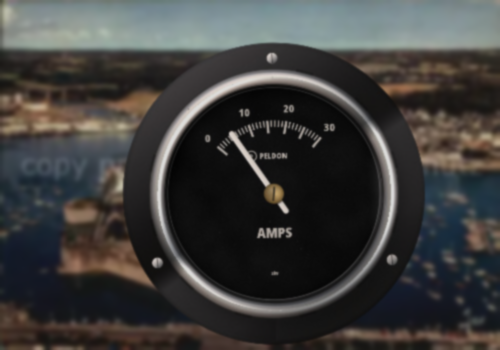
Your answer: 5 A
